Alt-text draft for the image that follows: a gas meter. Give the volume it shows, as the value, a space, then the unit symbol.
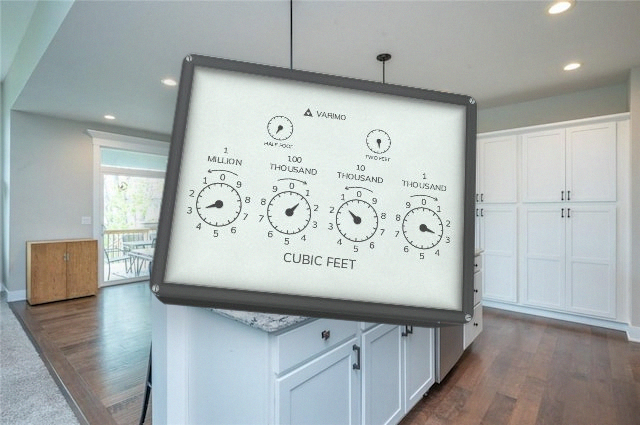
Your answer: 311300 ft³
